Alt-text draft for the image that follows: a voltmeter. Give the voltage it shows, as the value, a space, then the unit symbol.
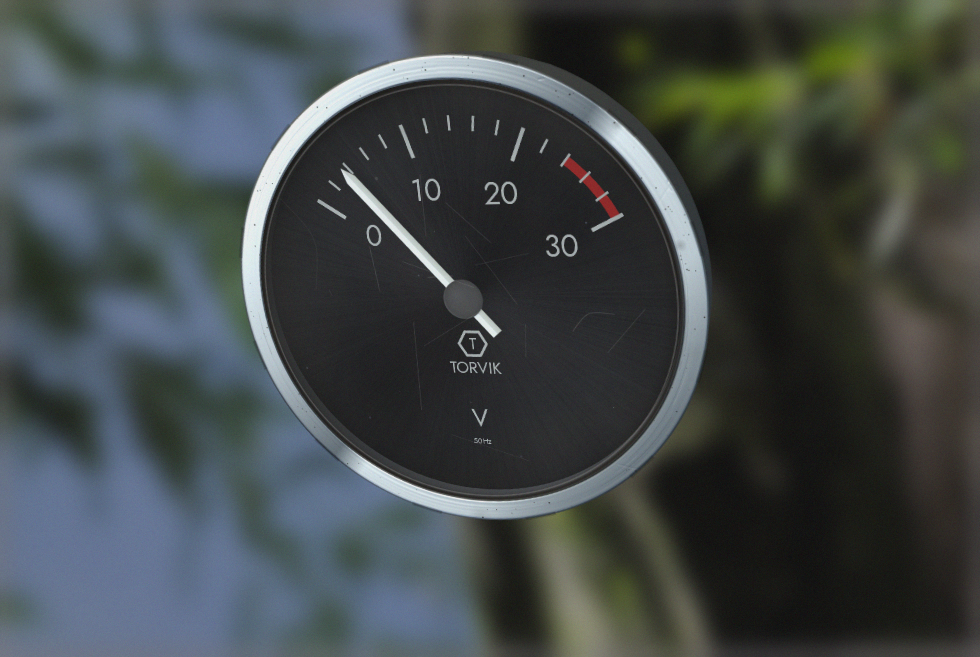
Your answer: 4 V
